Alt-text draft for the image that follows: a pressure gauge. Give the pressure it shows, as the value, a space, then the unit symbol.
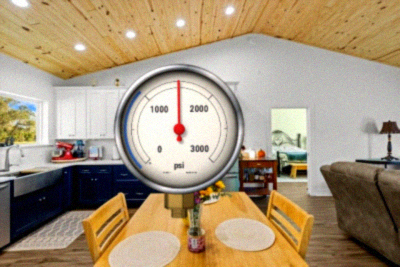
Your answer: 1500 psi
